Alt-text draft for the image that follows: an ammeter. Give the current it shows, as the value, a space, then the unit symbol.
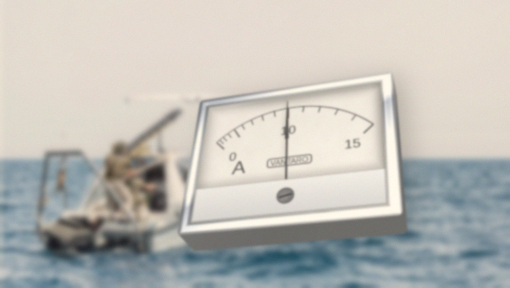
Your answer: 10 A
